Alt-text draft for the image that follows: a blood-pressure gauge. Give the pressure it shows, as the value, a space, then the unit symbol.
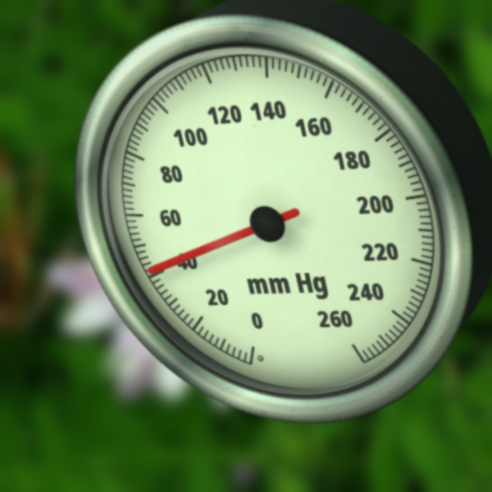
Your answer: 42 mmHg
